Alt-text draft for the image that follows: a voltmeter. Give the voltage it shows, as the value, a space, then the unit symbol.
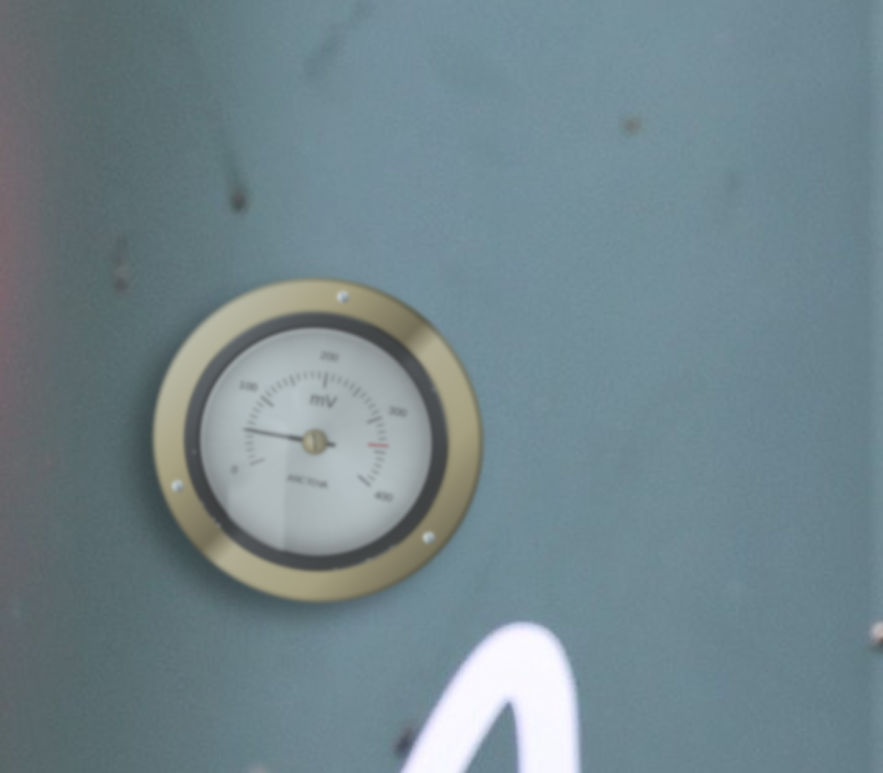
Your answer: 50 mV
